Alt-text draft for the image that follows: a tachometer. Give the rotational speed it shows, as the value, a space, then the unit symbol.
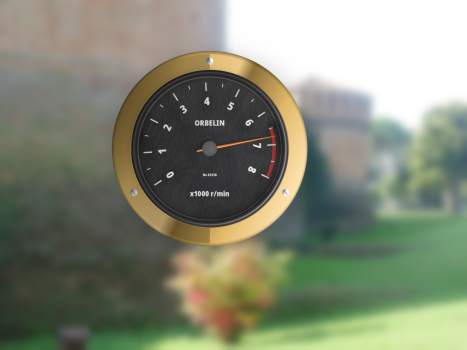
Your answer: 6750 rpm
